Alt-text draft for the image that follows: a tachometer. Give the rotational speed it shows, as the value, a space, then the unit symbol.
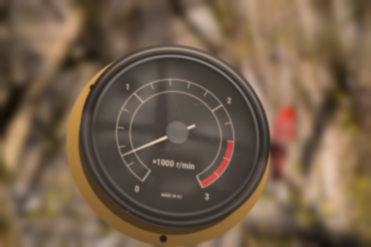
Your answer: 300 rpm
